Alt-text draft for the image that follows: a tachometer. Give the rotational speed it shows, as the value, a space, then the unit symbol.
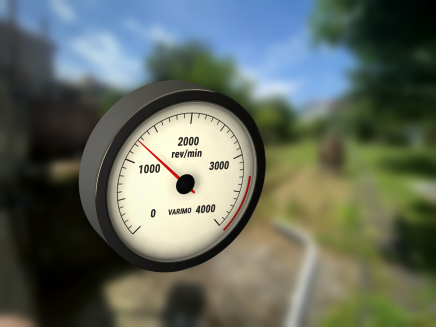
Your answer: 1250 rpm
